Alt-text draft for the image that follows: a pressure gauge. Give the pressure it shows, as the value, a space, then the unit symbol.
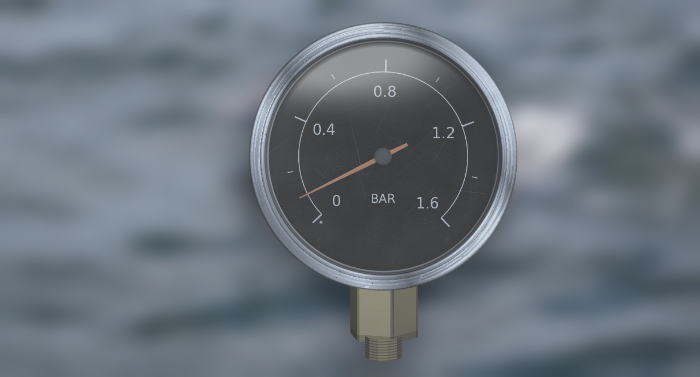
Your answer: 0.1 bar
